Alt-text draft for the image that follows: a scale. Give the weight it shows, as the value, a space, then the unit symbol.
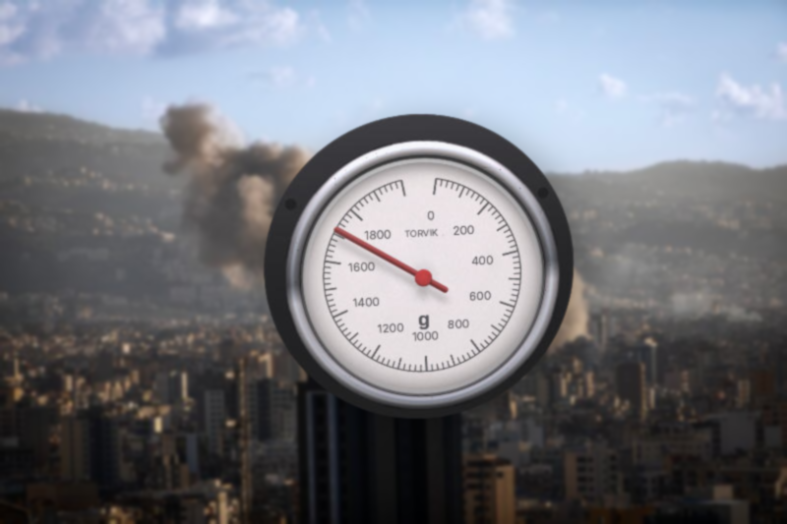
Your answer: 1720 g
